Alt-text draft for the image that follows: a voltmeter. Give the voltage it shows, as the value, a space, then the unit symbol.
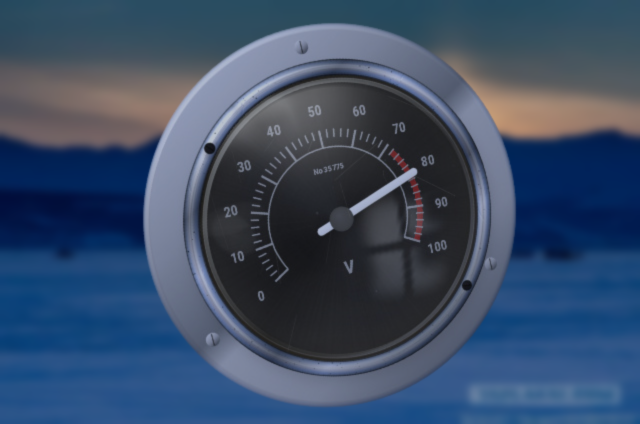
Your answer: 80 V
